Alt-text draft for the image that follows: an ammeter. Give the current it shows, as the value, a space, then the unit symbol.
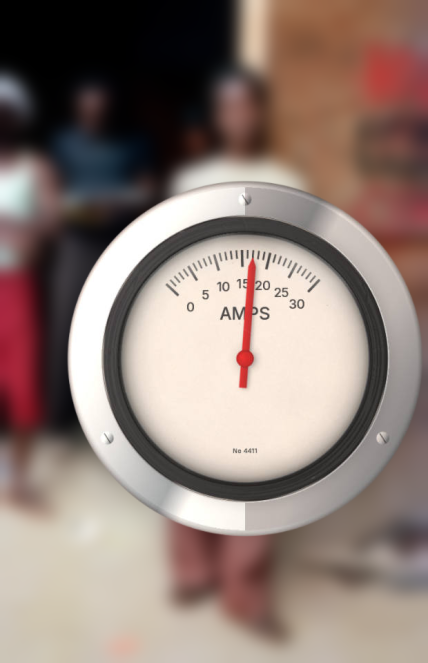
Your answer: 17 A
